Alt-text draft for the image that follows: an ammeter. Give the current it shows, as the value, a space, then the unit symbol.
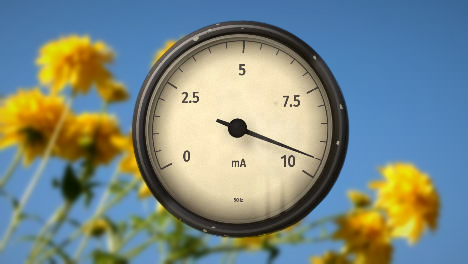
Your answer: 9.5 mA
